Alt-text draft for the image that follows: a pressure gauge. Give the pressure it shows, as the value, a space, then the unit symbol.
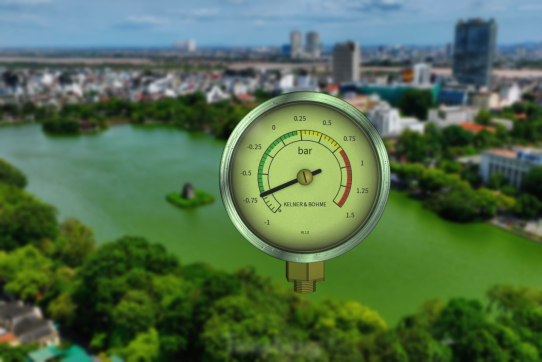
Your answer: -0.75 bar
